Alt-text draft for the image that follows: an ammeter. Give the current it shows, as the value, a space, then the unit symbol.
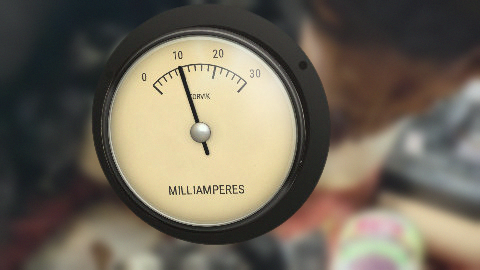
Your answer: 10 mA
